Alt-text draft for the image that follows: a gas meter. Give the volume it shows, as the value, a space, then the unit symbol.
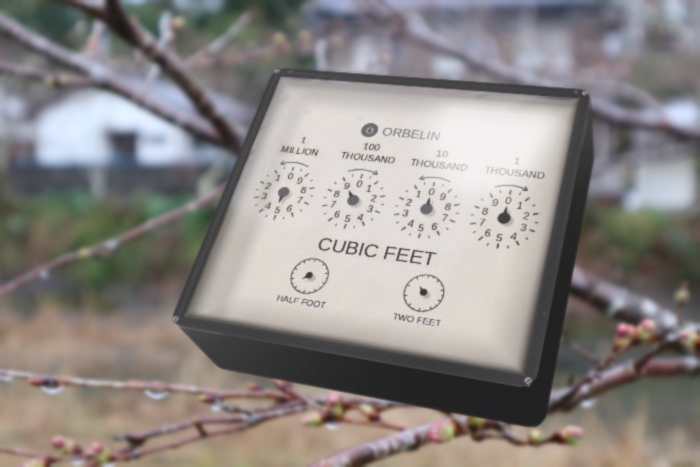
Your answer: 490000 ft³
